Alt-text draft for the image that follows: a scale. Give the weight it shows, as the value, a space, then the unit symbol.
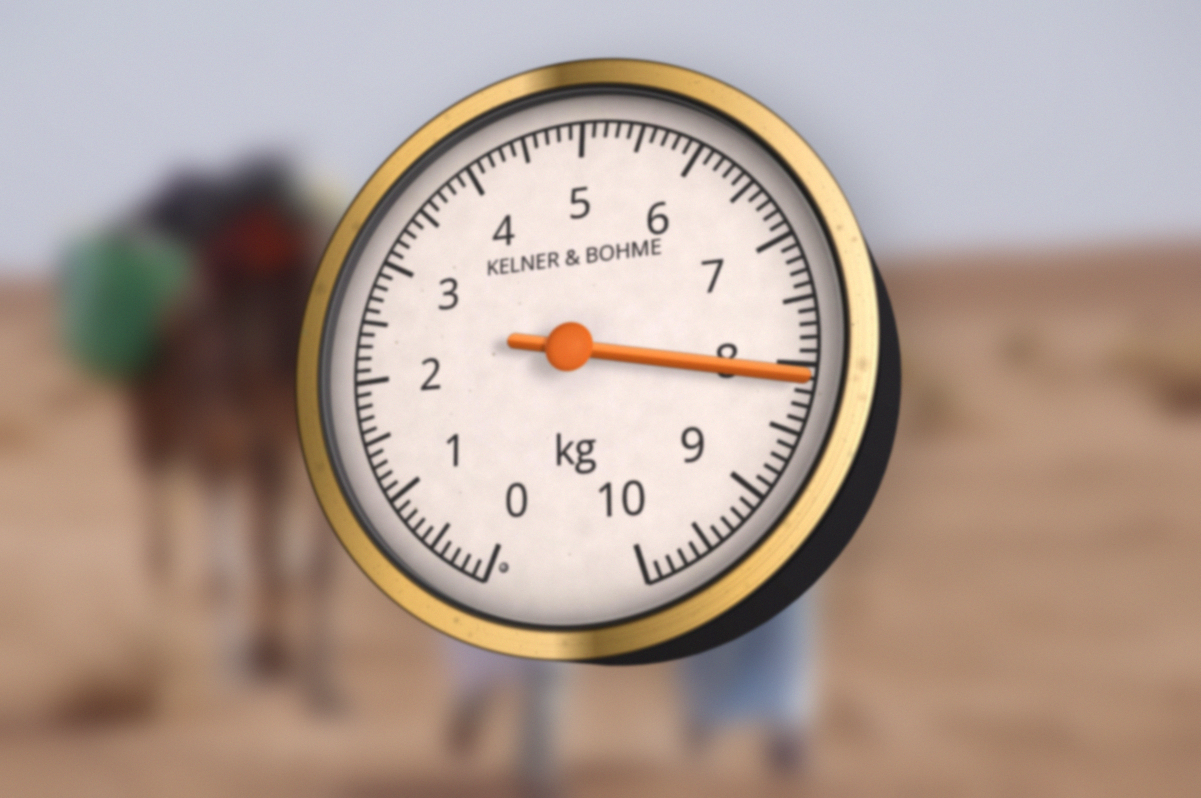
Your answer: 8.1 kg
